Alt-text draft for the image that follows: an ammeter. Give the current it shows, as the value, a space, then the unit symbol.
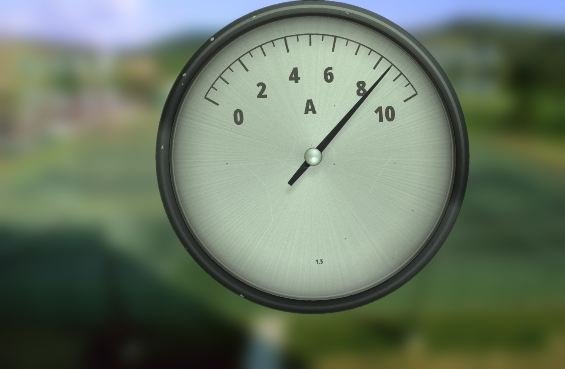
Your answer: 8.5 A
